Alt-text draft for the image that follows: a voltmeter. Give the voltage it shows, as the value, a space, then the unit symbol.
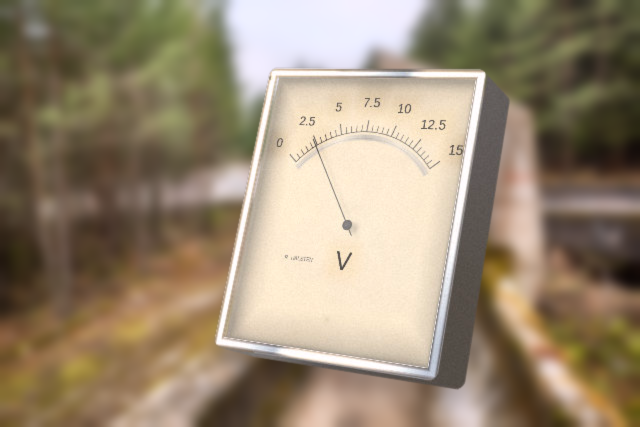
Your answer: 2.5 V
